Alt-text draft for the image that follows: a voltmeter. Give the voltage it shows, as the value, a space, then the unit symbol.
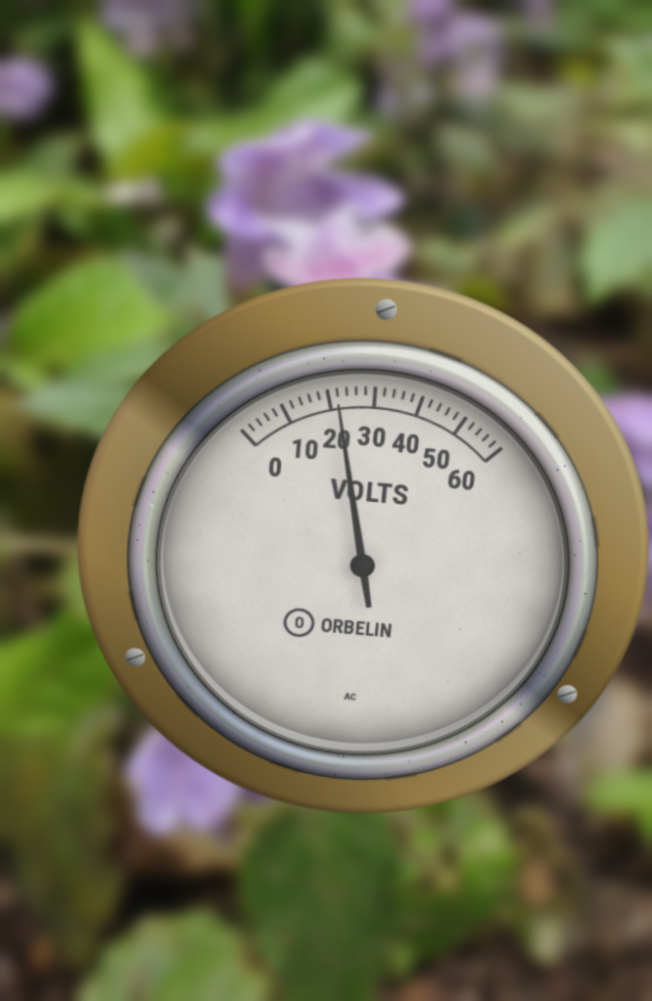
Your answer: 22 V
